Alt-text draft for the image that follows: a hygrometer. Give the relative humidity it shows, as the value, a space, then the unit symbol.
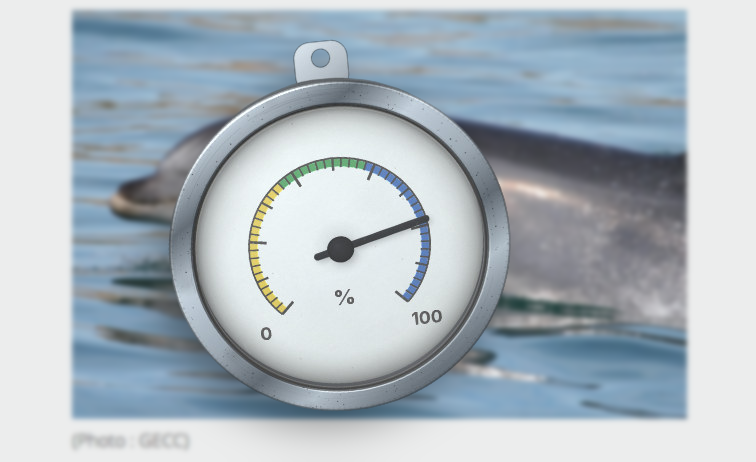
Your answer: 78 %
